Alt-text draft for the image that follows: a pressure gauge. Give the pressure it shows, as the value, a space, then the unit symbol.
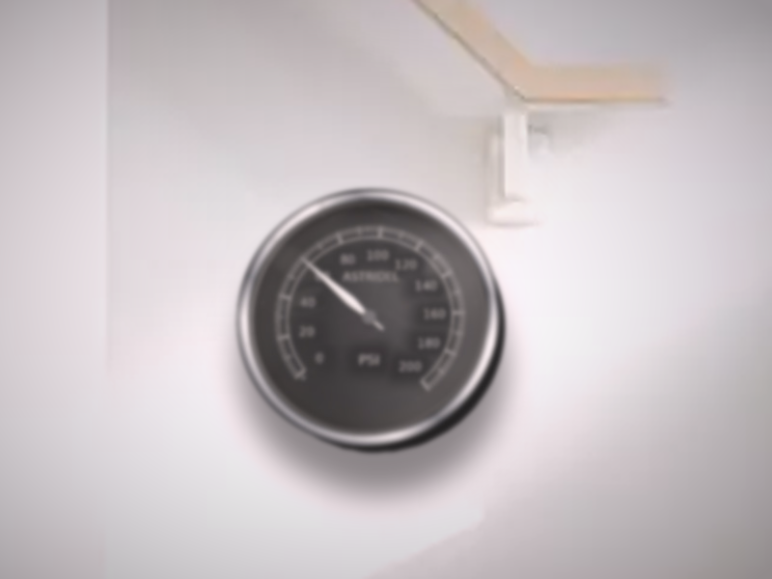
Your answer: 60 psi
